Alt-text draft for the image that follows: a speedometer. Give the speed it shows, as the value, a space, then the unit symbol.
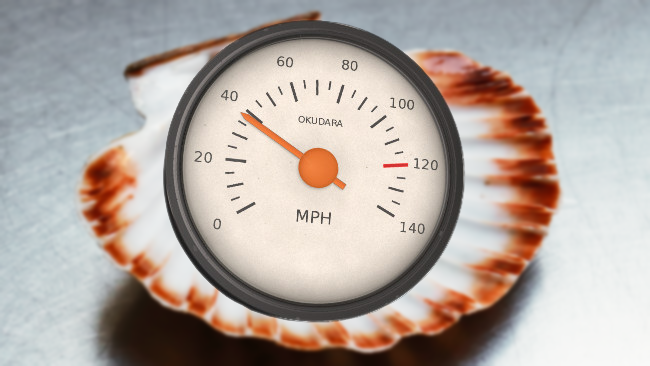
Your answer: 37.5 mph
